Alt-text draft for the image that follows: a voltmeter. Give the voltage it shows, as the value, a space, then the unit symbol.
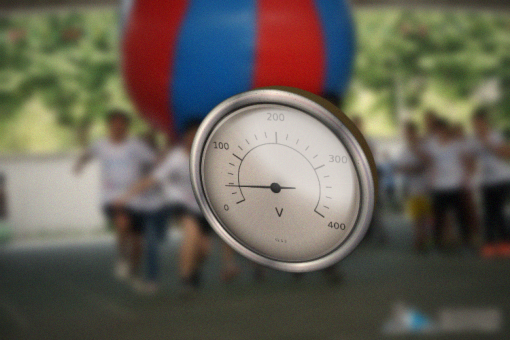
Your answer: 40 V
